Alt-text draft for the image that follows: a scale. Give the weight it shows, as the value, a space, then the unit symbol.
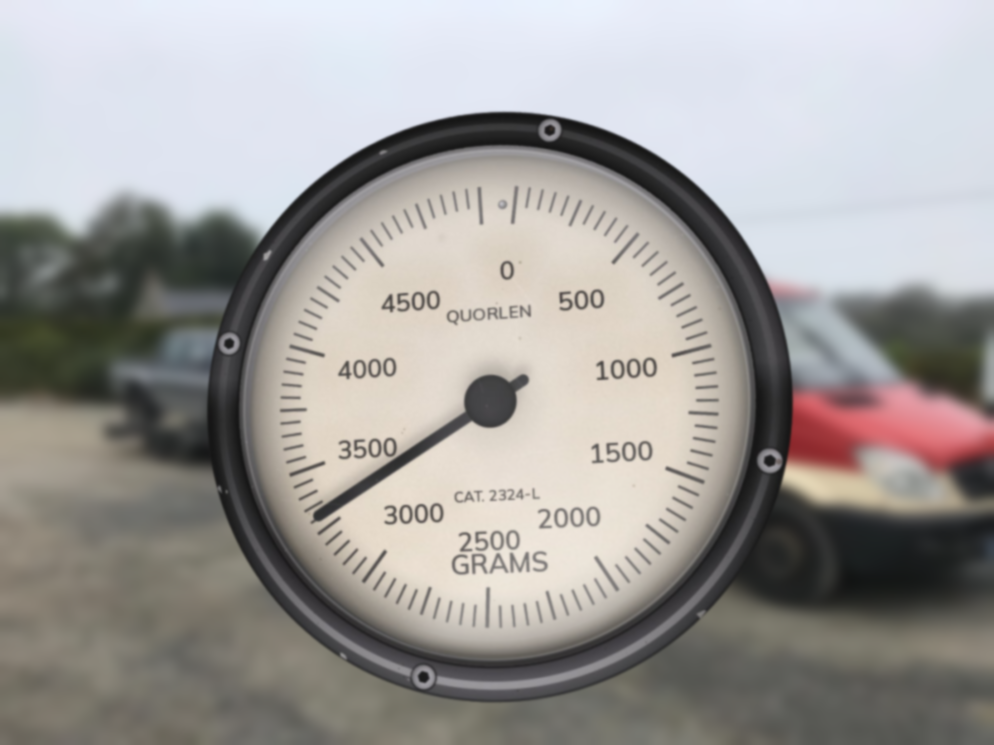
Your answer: 3300 g
